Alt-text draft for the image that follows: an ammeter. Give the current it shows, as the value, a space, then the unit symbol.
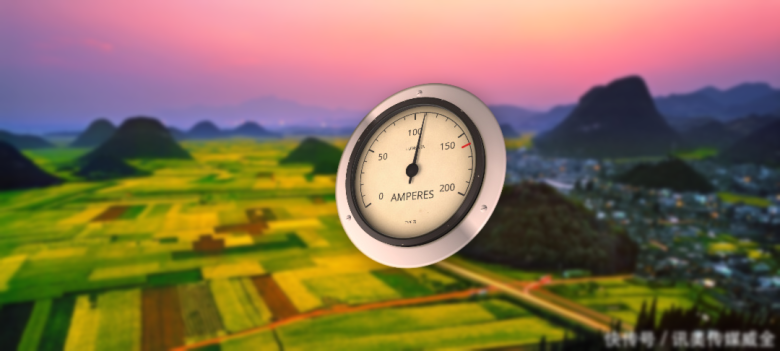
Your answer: 110 A
